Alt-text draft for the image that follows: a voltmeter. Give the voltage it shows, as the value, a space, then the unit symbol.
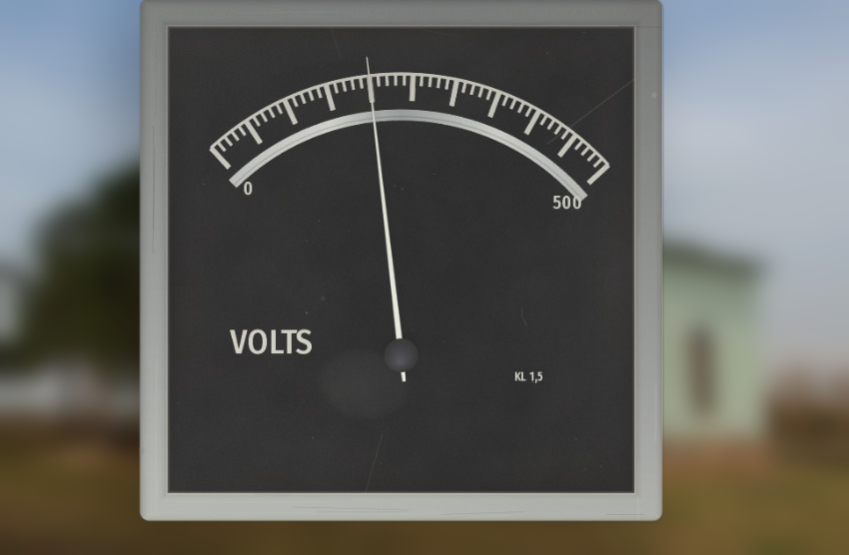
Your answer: 200 V
